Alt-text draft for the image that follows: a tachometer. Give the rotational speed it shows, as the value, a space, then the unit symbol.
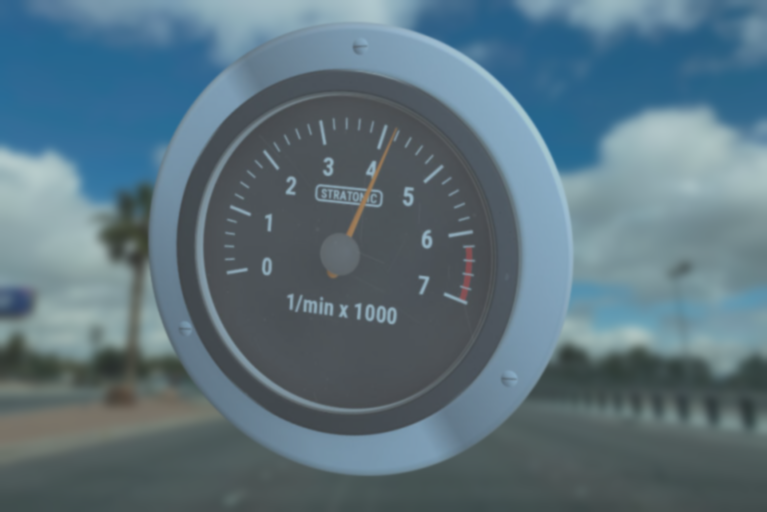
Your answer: 4200 rpm
